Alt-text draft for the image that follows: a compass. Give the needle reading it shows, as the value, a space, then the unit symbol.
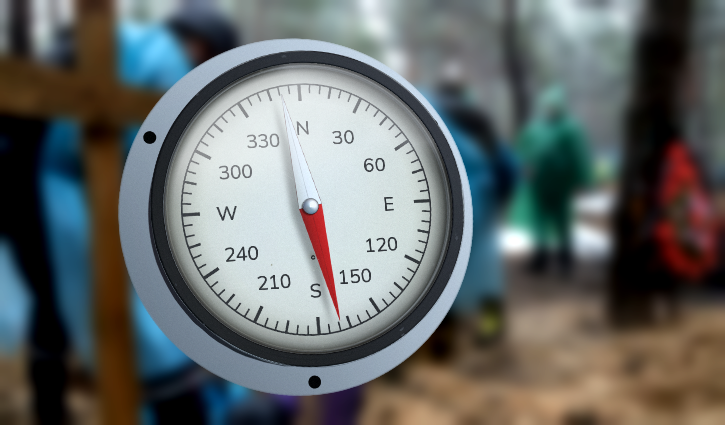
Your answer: 170 °
